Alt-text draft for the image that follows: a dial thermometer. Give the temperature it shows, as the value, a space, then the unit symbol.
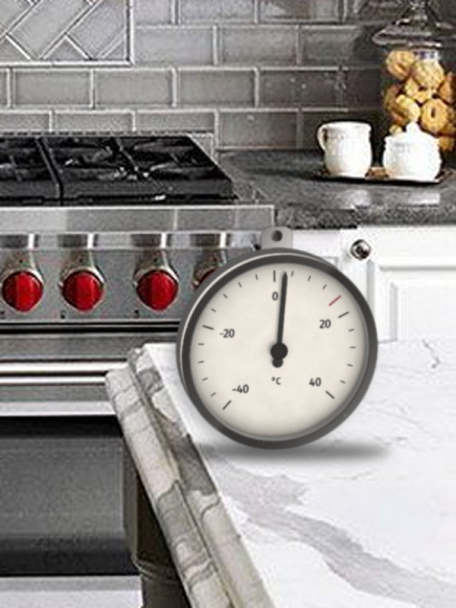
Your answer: 2 °C
